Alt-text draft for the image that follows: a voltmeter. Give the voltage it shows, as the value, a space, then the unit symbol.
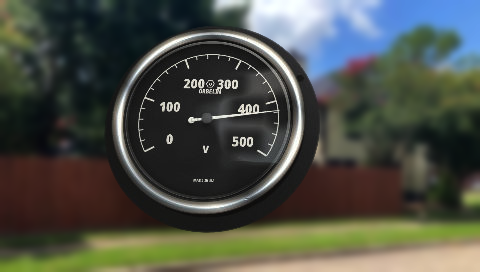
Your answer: 420 V
